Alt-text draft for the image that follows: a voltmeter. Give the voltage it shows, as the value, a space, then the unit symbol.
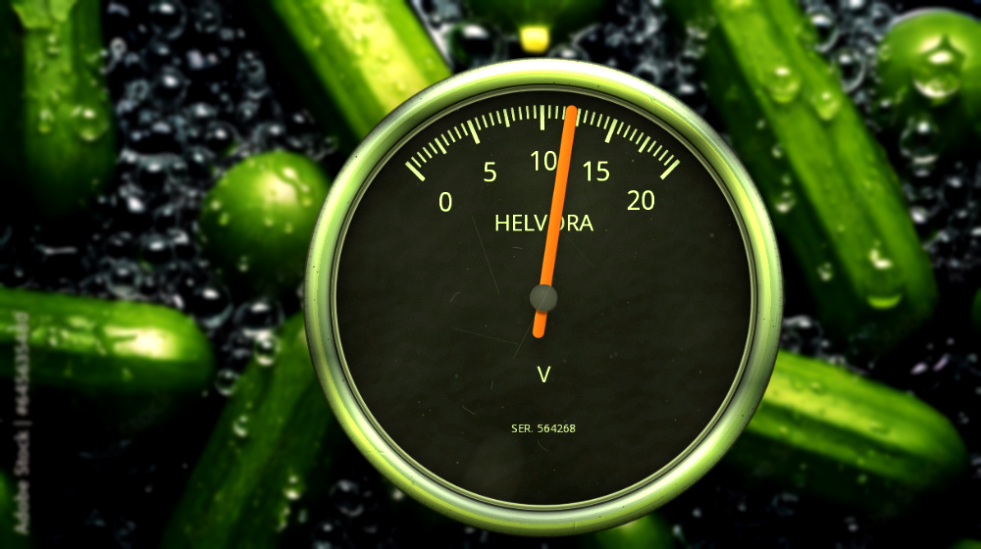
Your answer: 12 V
